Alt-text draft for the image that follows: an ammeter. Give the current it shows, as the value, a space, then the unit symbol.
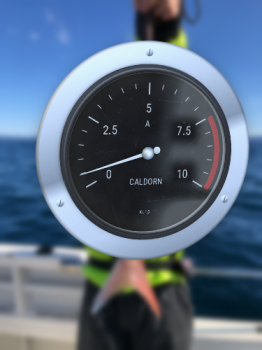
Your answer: 0.5 A
